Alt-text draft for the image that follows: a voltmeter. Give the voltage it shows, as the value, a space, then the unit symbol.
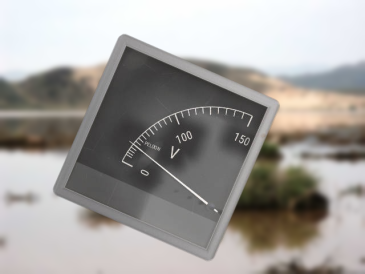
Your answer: 50 V
